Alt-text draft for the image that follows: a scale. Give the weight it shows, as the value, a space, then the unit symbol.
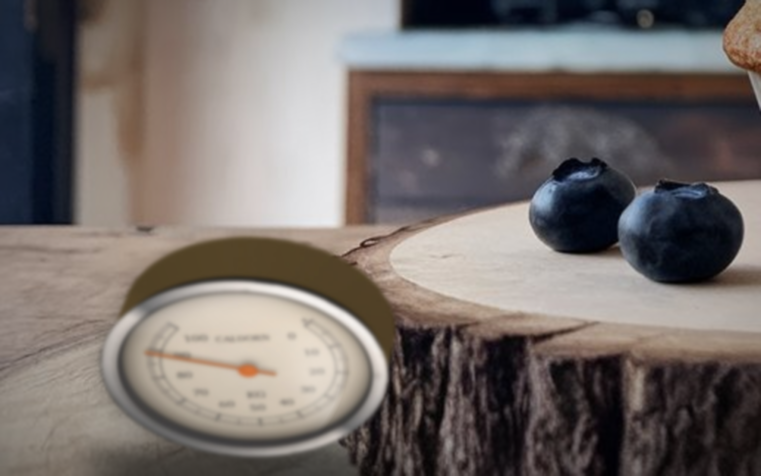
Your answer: 90 kg
